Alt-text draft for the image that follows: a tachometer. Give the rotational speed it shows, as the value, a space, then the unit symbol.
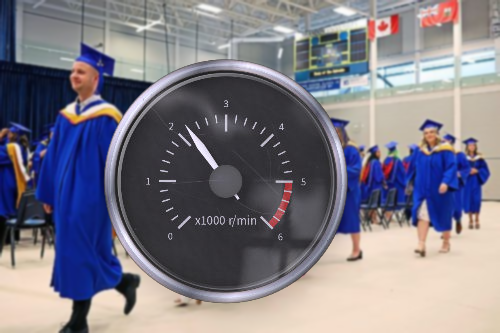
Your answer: 2200 rpm
